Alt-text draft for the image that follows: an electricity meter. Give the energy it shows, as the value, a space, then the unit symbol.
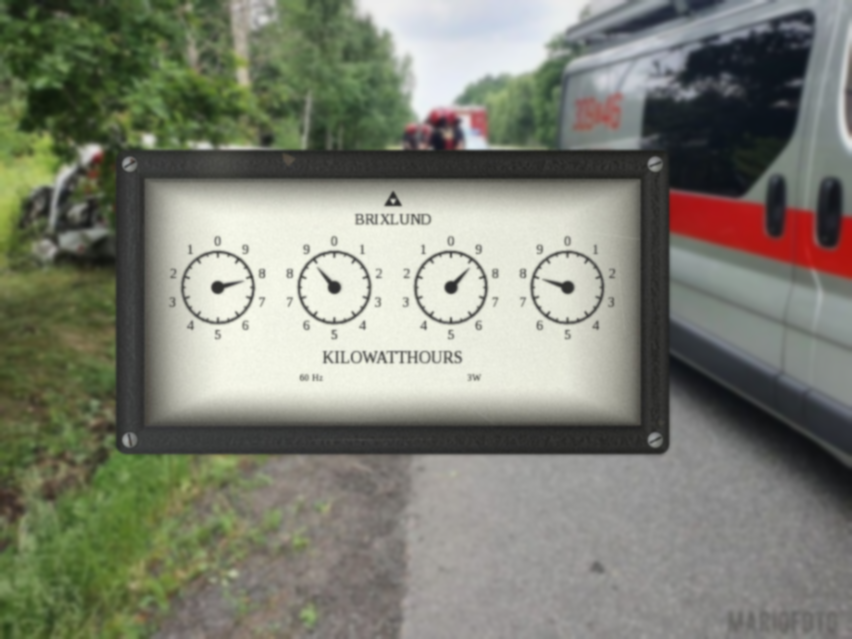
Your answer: 7888 kWh
